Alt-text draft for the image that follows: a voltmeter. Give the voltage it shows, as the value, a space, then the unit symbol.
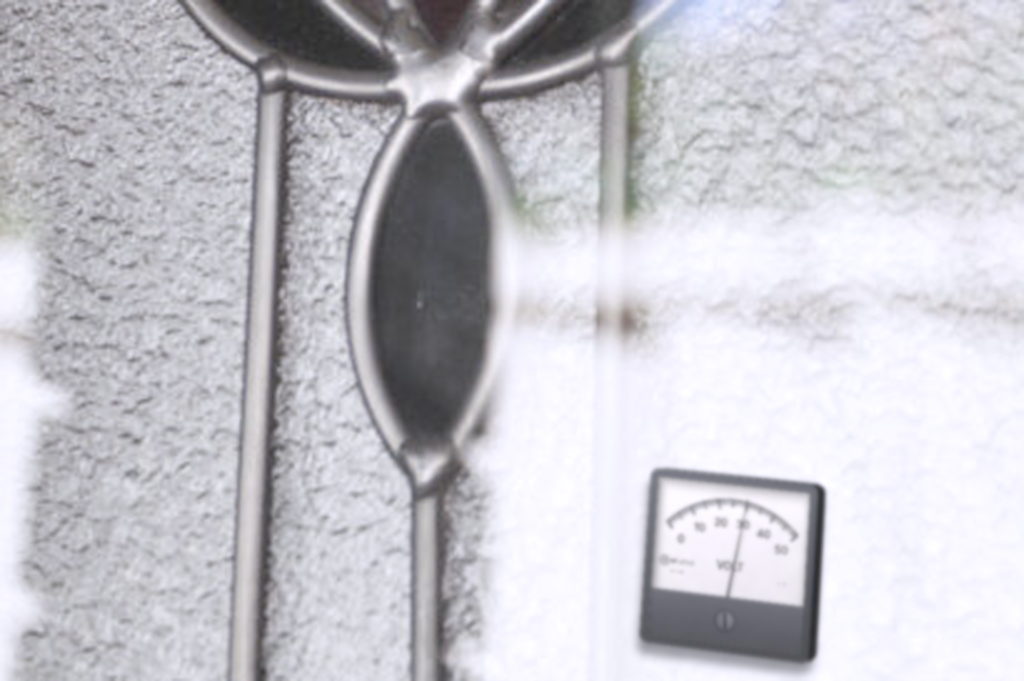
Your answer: 30 V
